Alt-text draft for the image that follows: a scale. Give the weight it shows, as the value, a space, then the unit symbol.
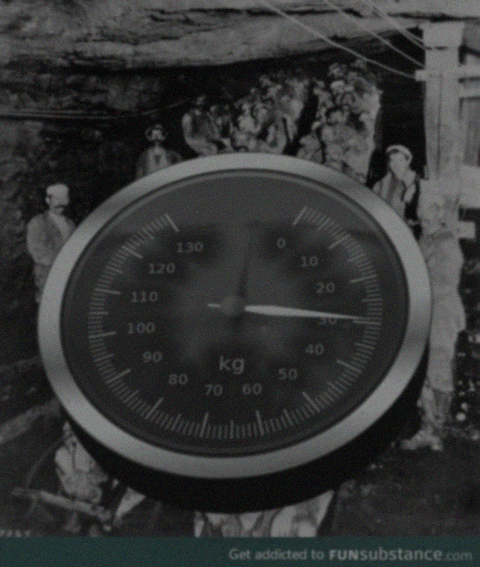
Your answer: 30 kg
